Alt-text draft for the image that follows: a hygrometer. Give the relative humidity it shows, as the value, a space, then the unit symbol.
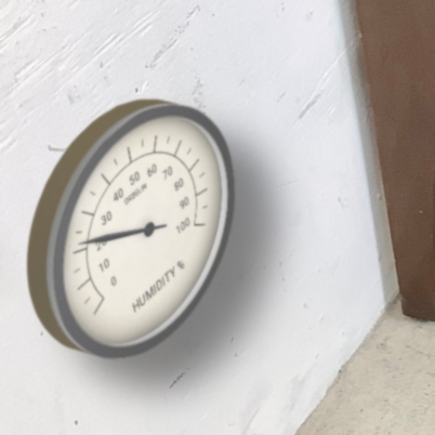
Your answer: 22.5 %
